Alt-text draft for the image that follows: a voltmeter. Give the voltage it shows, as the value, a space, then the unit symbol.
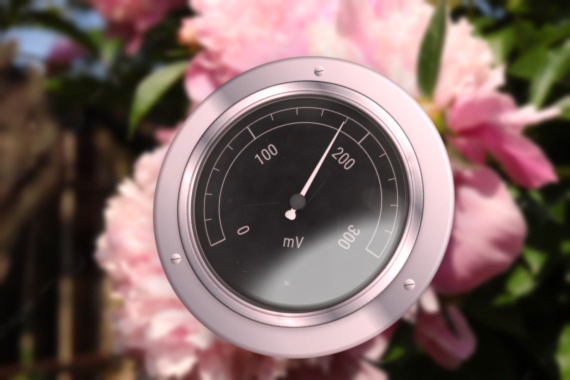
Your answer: 180 mV
